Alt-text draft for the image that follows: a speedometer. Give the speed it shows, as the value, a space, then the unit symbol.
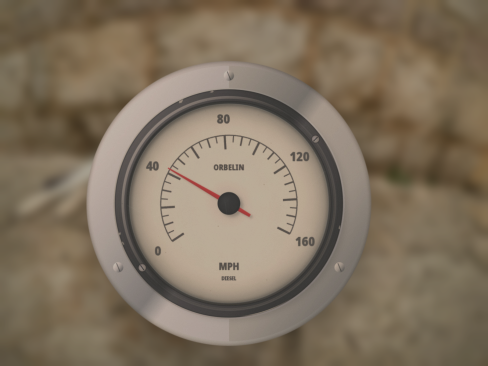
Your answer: 42.5 mph
